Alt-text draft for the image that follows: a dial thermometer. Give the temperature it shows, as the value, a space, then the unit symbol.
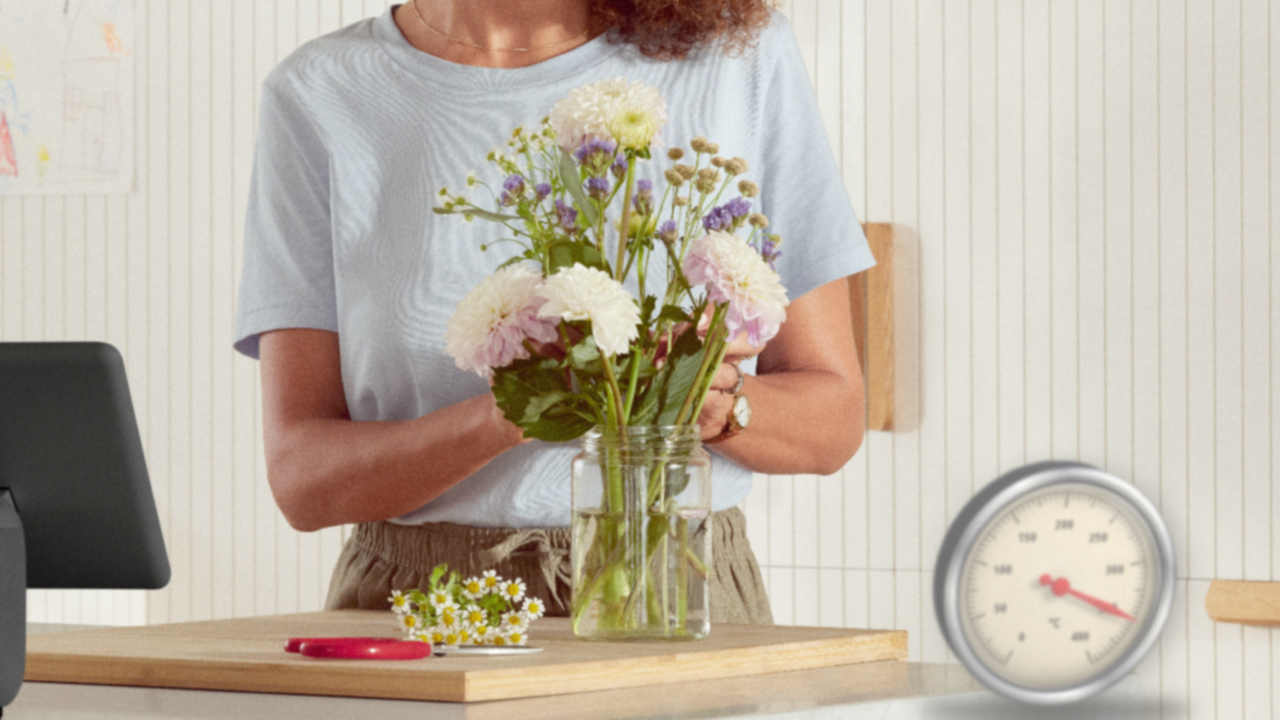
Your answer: 350 °C
